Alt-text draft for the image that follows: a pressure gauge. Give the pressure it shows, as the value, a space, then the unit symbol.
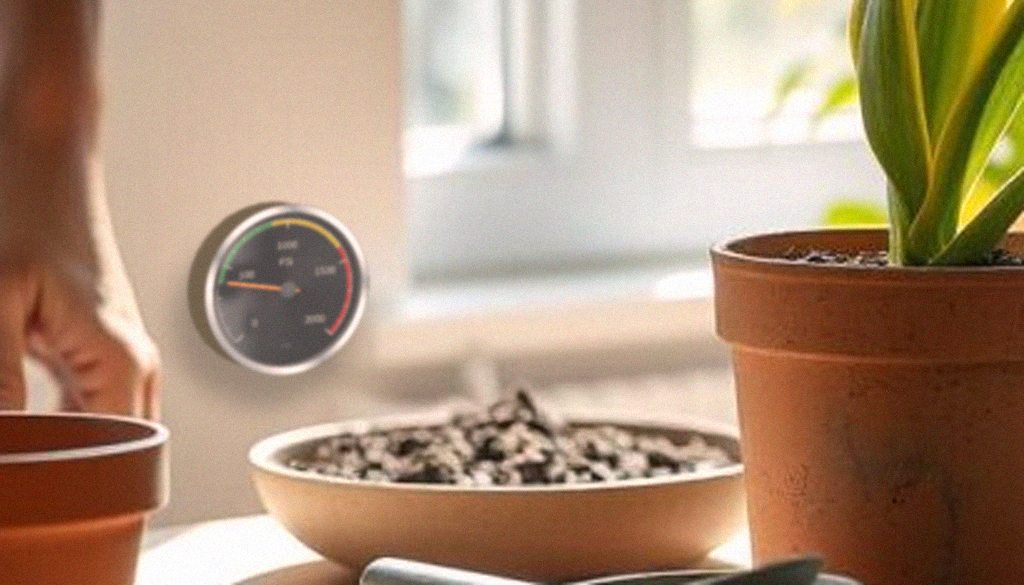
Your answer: 400 psi
